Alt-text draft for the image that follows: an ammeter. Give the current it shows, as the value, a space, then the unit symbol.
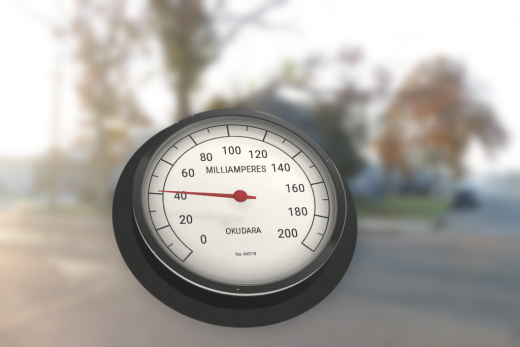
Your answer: 40 mA
